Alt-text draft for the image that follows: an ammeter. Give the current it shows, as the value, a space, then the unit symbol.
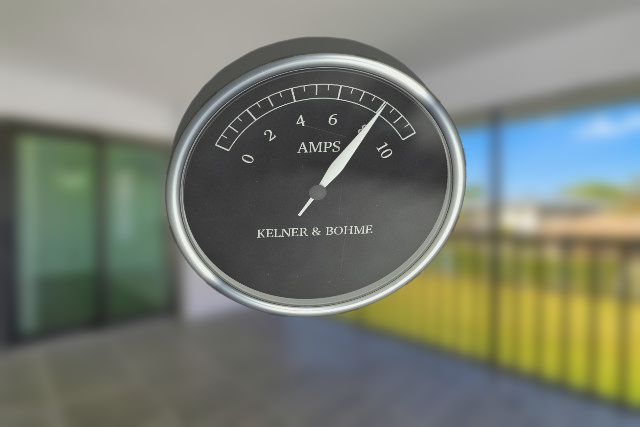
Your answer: 8 A
